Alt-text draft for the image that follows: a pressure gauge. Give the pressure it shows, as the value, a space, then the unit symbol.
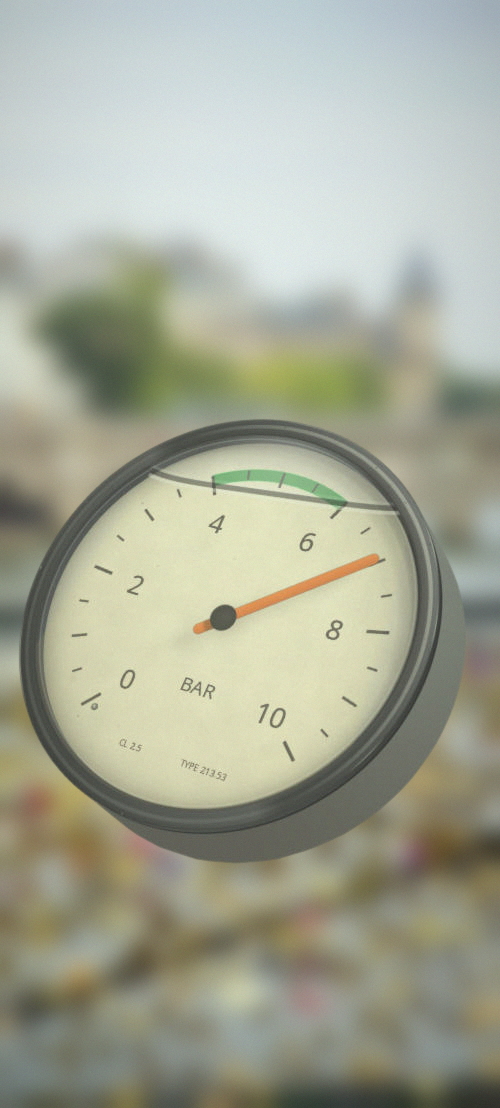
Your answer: 7 bar
